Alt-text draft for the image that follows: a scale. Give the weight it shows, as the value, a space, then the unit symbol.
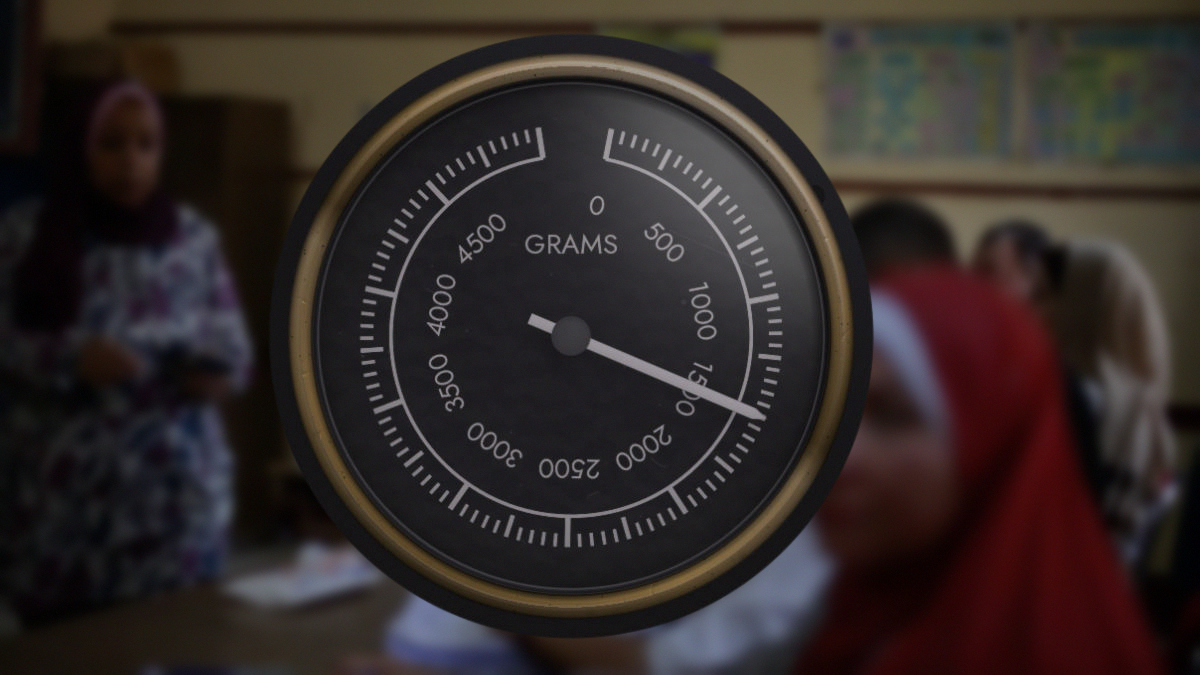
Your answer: 1500 g
